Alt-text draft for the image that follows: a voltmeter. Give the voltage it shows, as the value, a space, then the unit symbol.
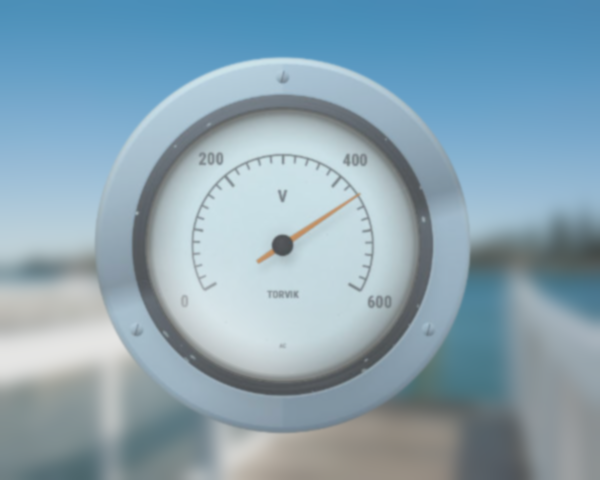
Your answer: 440 V
